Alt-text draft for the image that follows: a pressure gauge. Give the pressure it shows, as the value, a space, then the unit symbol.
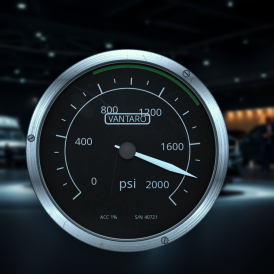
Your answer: 1800 psi
